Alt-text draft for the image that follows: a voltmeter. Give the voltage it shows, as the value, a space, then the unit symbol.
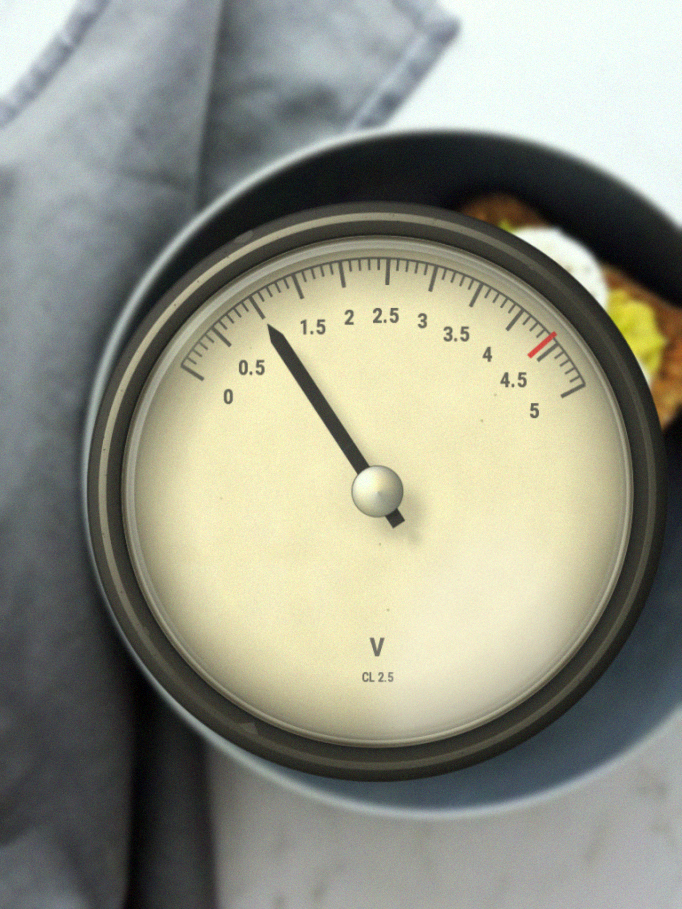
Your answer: 1 V
